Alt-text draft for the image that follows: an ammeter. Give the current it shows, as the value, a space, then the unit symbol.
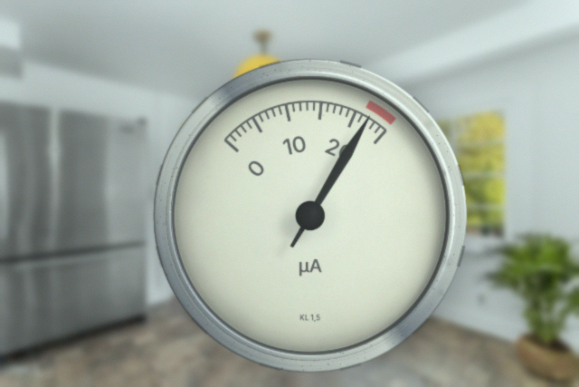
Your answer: 22 µA
